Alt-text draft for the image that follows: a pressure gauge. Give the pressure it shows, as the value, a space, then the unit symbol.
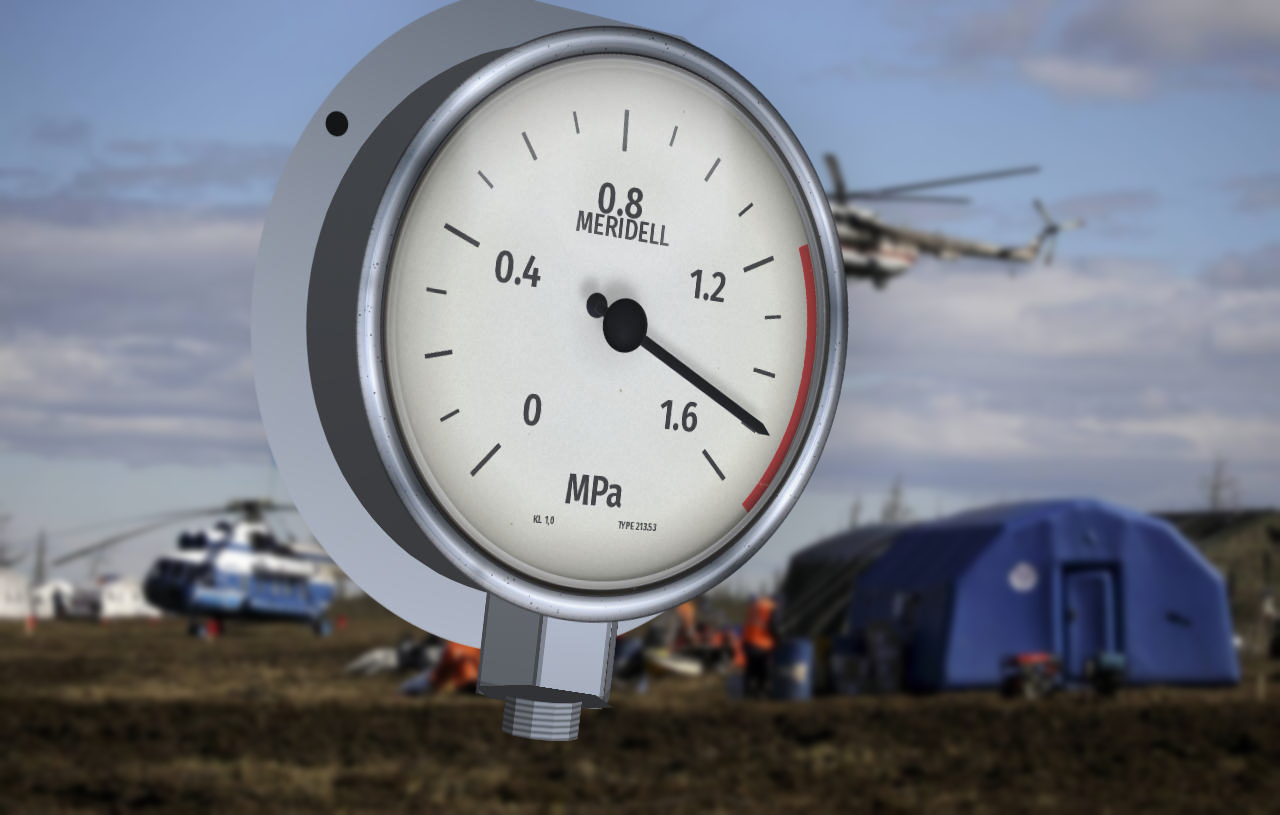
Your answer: 1.5 MPa
